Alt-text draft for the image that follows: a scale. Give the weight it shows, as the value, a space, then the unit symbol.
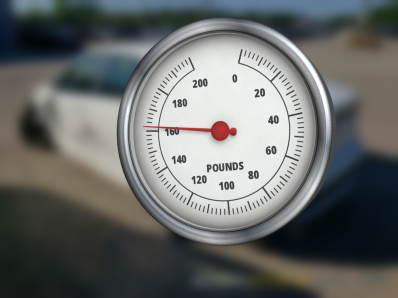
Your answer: 162 lb
